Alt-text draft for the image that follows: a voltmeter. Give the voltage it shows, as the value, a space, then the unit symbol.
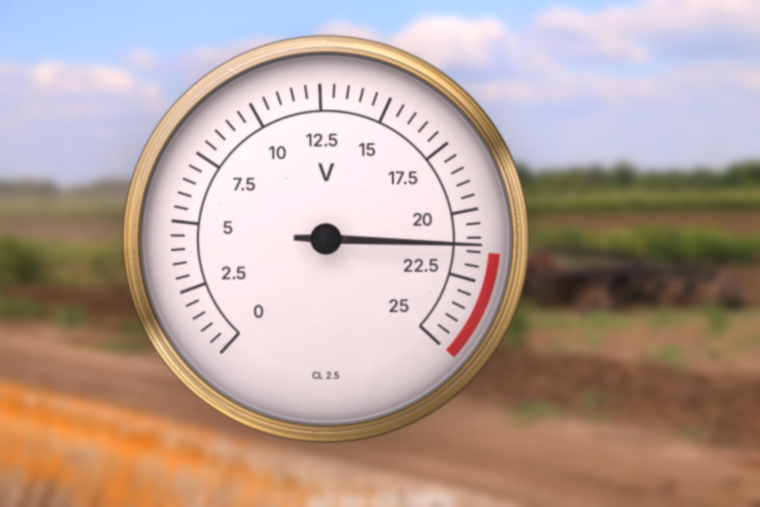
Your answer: 21.25 V
